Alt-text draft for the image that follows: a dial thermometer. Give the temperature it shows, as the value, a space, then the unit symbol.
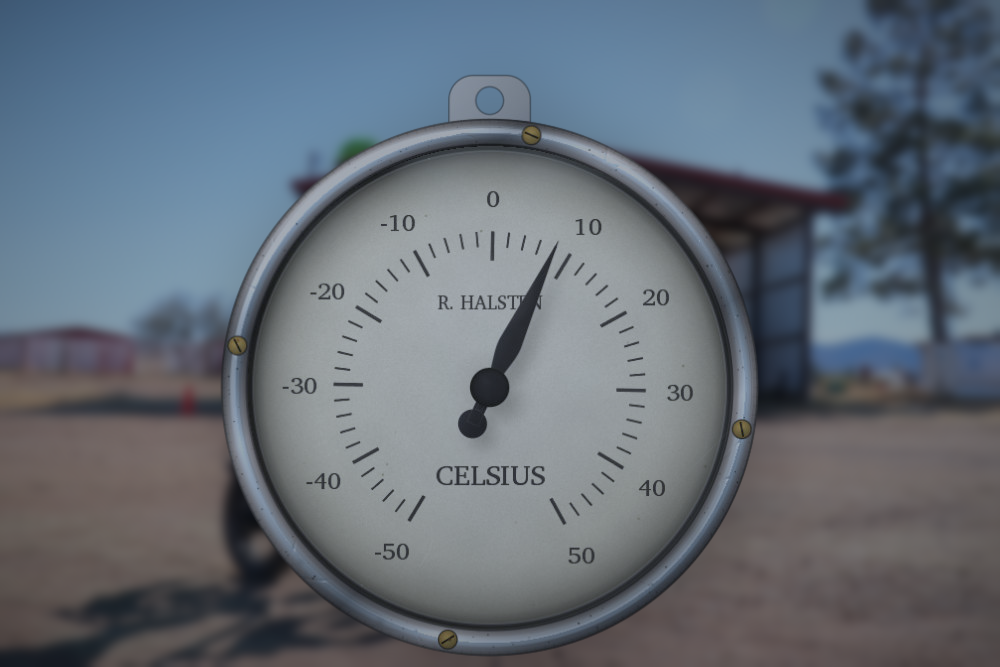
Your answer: 8 °C
